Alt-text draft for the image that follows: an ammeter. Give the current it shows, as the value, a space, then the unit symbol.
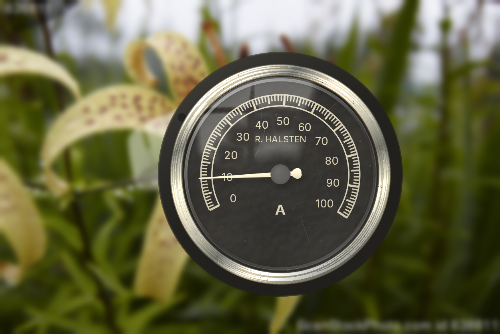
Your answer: 10 A
